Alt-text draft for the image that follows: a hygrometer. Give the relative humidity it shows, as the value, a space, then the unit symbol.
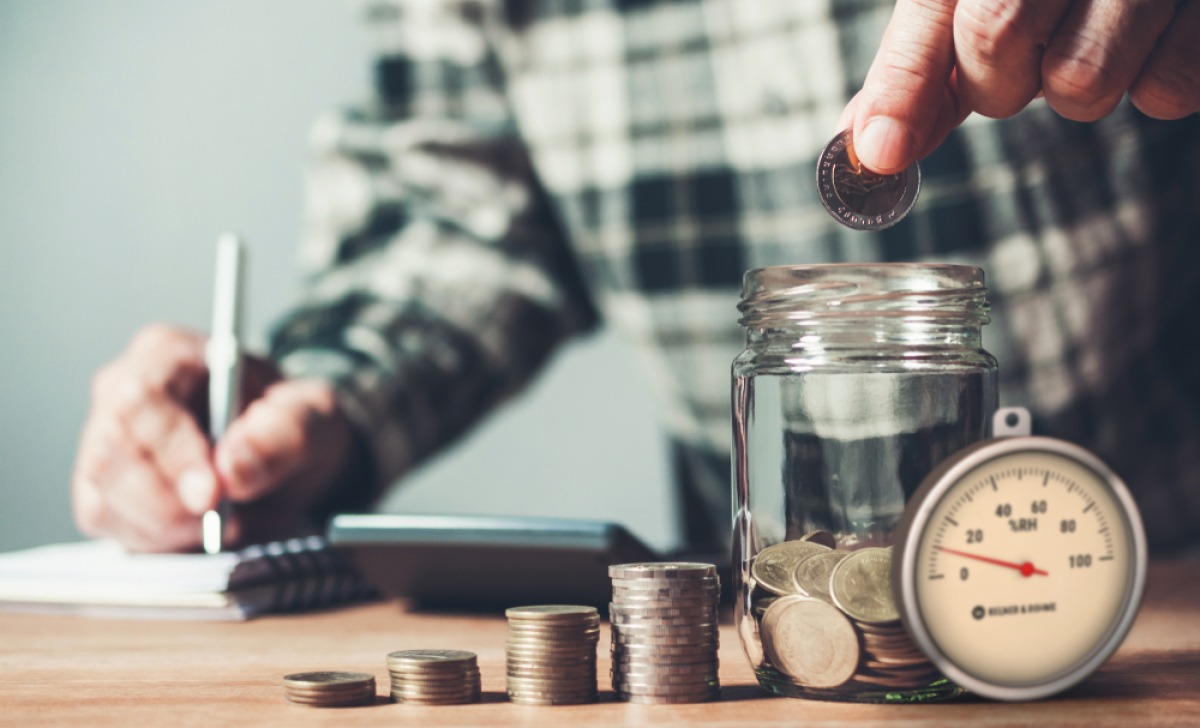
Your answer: 10 %
